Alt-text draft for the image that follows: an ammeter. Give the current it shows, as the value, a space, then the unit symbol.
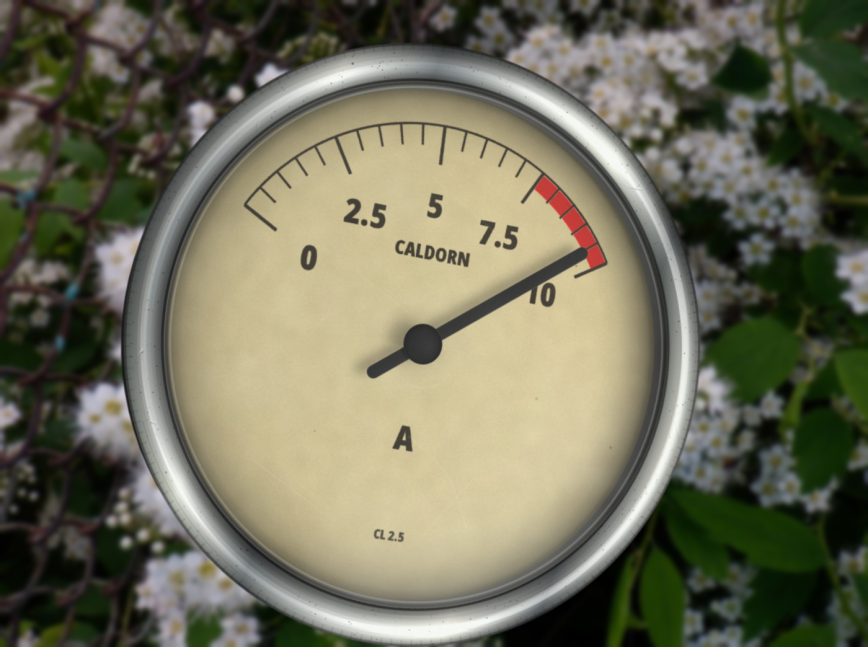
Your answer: 9.5 A
